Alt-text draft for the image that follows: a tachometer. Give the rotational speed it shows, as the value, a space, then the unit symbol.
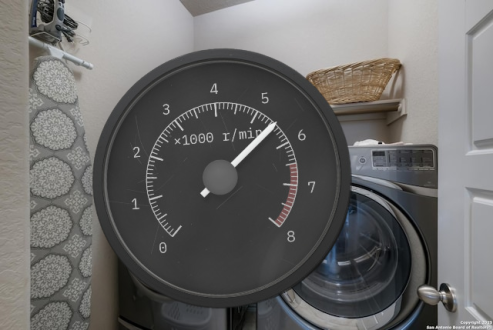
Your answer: 5500 rpm
